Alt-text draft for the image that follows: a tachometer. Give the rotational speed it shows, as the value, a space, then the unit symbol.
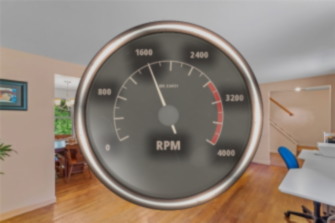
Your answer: 1600 rpm
